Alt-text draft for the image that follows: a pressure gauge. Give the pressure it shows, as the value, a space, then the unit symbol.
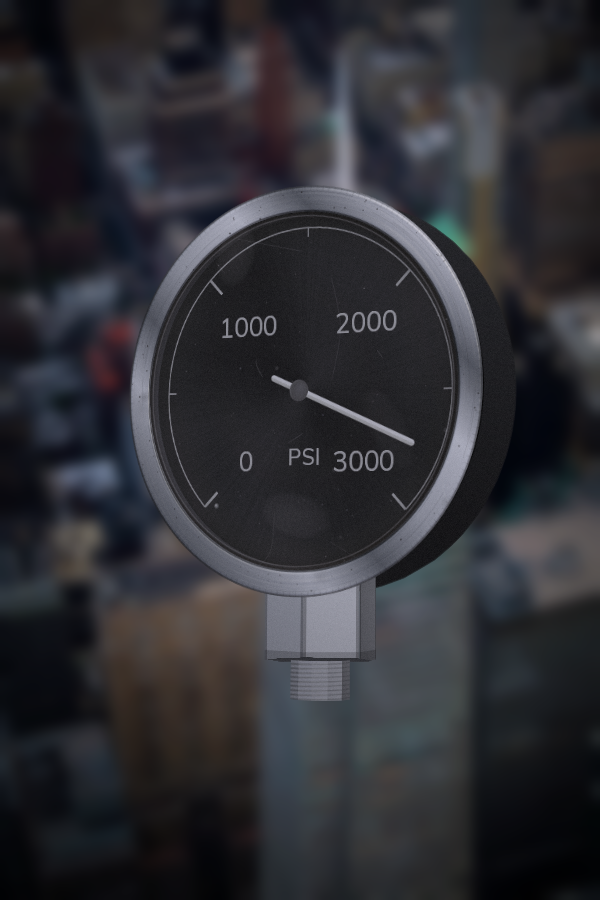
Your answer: 2750 psi
